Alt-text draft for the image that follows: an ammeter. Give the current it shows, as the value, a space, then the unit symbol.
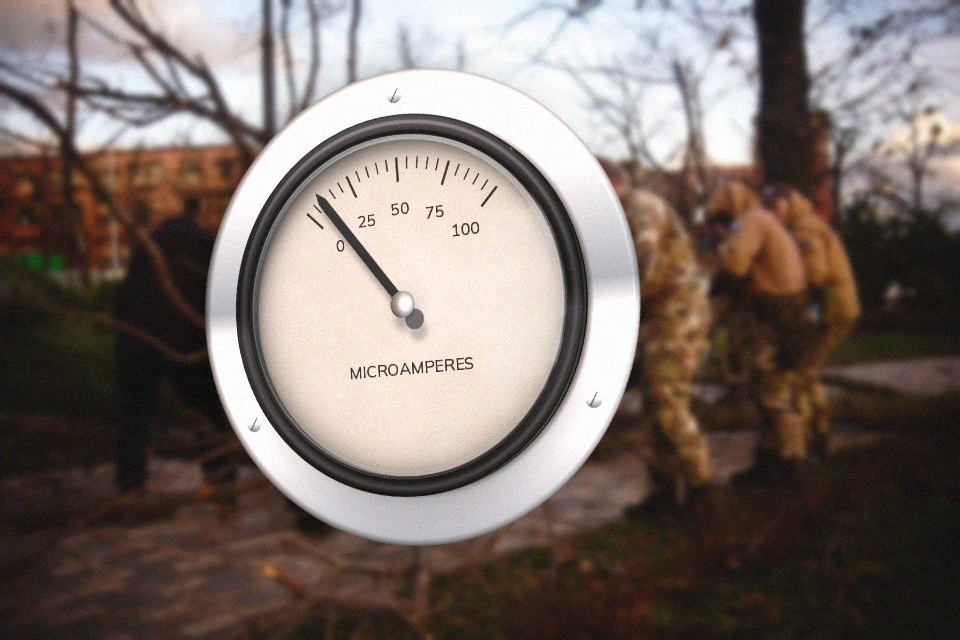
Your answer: 10 µA
